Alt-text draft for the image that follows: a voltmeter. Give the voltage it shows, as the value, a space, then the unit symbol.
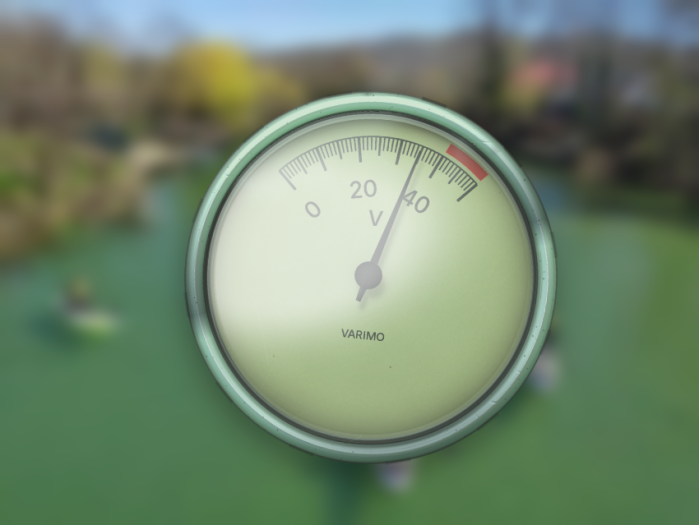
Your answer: 35 V
